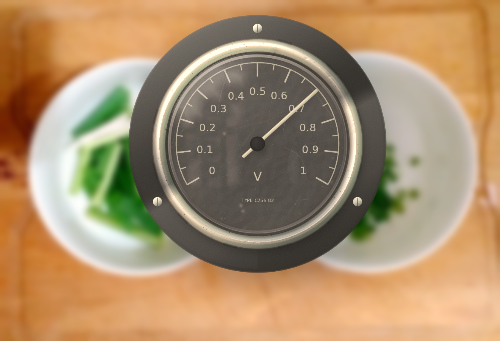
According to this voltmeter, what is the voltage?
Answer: 0.7 V
